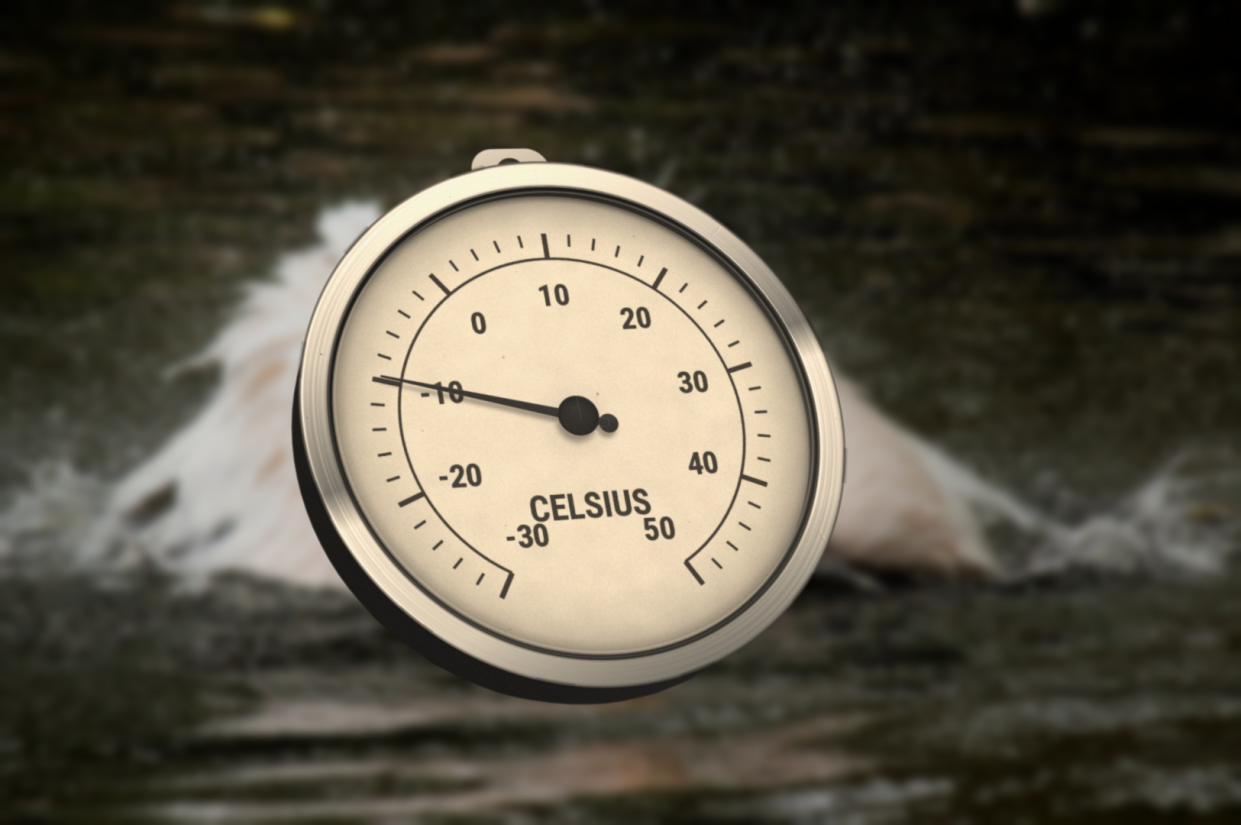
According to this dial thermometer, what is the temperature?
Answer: -10 °C
